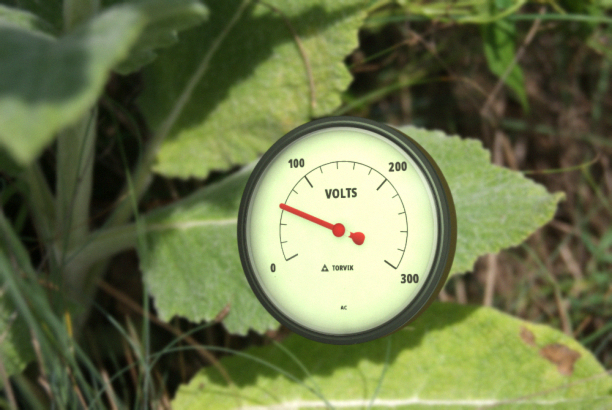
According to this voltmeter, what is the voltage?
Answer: 60 V
